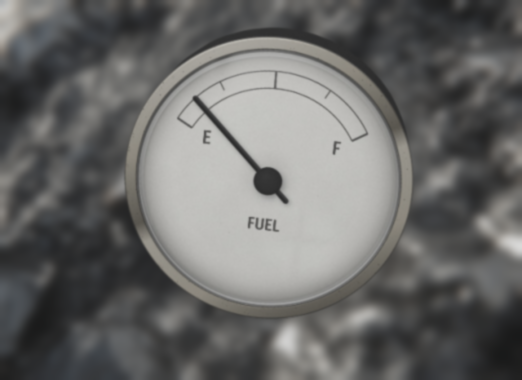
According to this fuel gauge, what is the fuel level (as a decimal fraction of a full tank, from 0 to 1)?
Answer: 0.125
